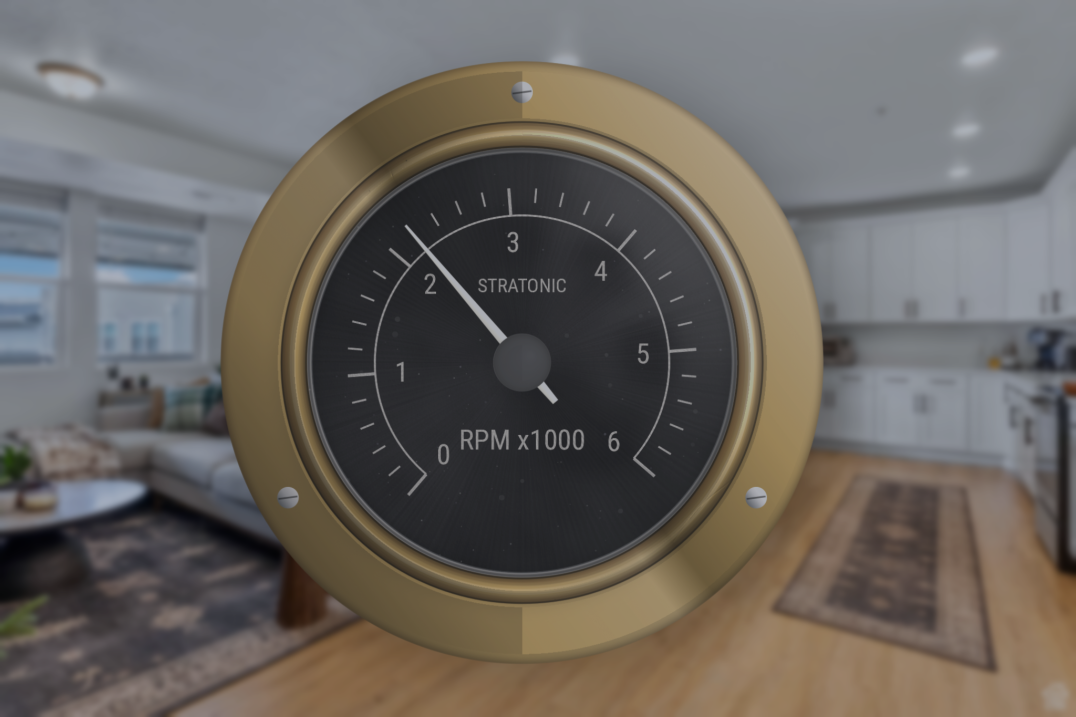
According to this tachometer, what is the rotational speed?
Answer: 2200 rpm
